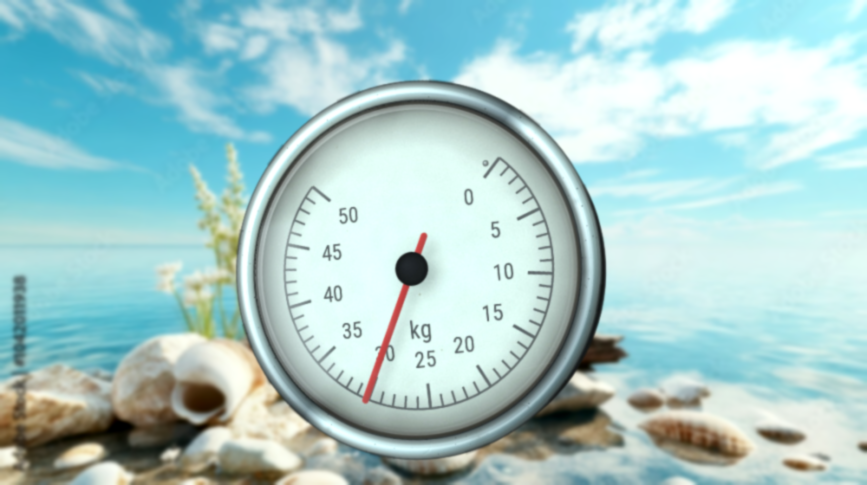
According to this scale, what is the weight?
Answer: 30 kg
